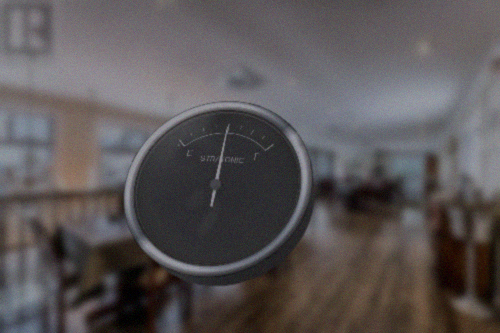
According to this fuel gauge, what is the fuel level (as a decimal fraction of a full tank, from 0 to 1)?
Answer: 0.5
